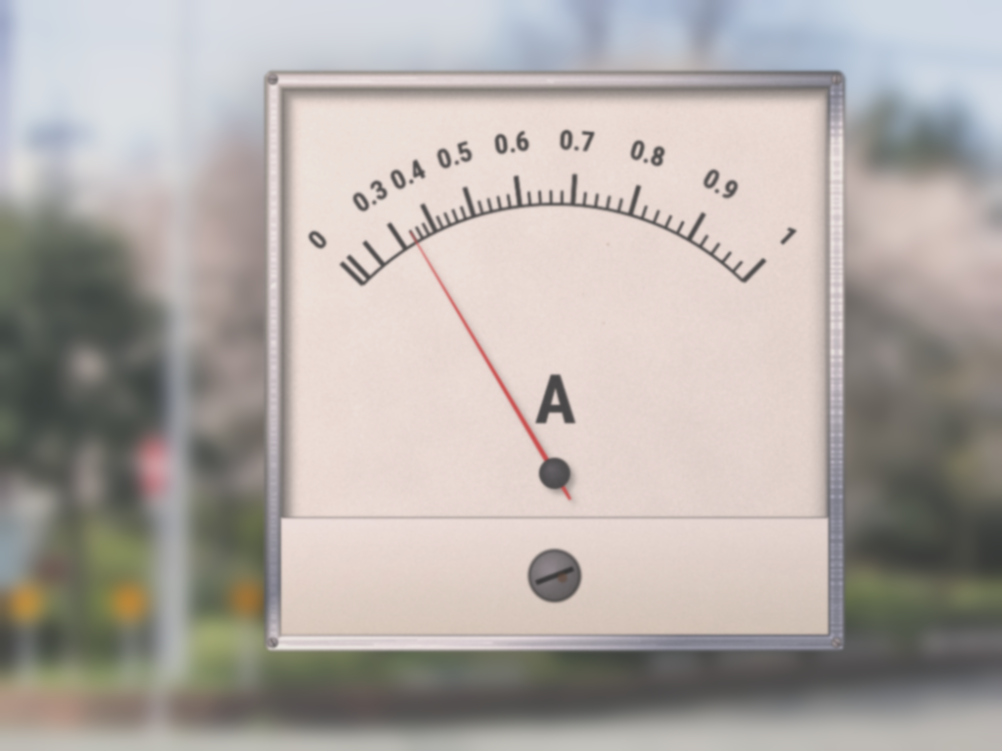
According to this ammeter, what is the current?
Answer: 0.34 A
